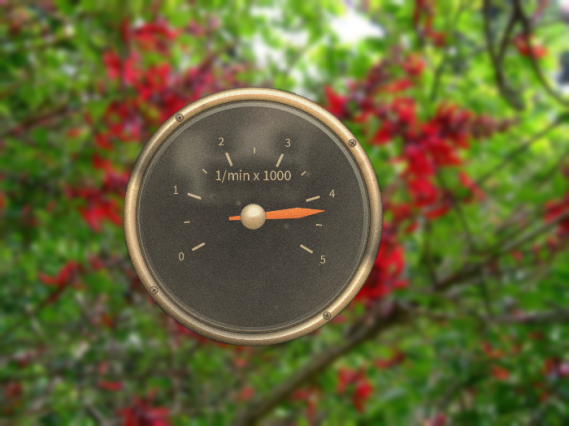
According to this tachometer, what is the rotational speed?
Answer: 4250 rpm
